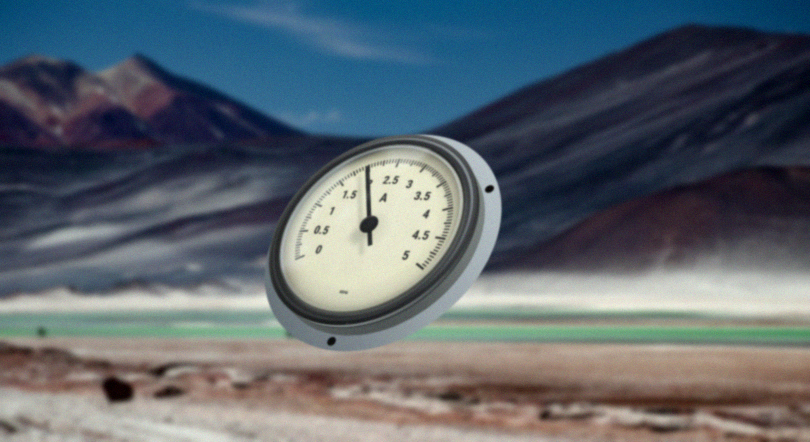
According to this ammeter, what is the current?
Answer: 2 A
